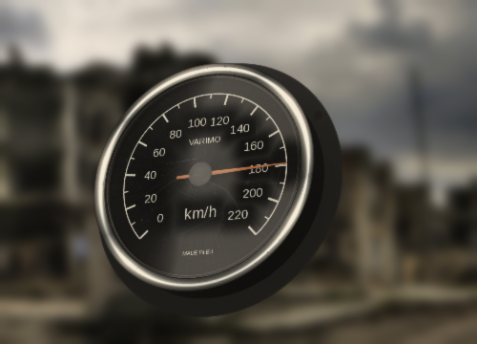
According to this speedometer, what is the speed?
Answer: 180 km/h
